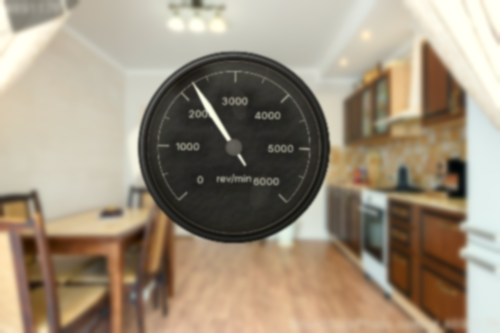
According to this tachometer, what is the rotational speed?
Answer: 2250 rpm
